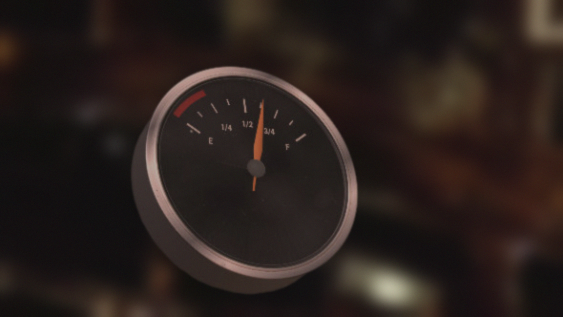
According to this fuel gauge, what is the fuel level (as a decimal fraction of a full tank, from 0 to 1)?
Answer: 0.625
